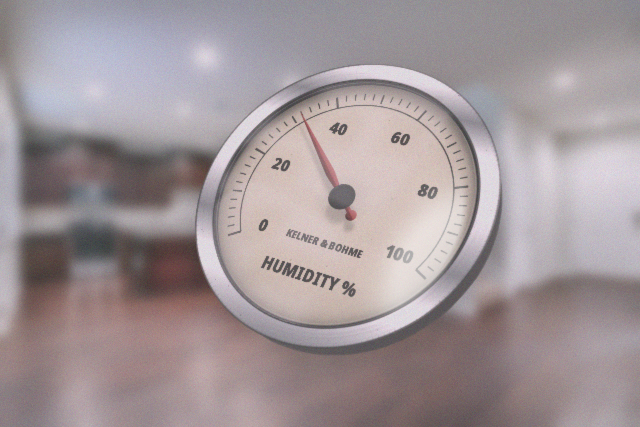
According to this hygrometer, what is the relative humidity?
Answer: 32 %
